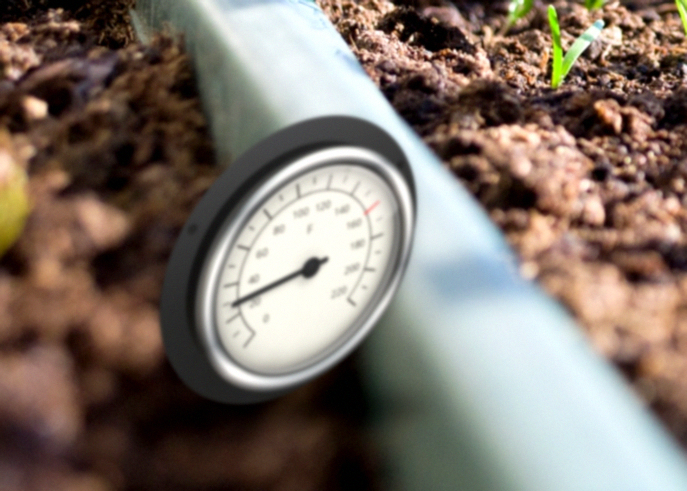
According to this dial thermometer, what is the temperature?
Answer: 30 °F
